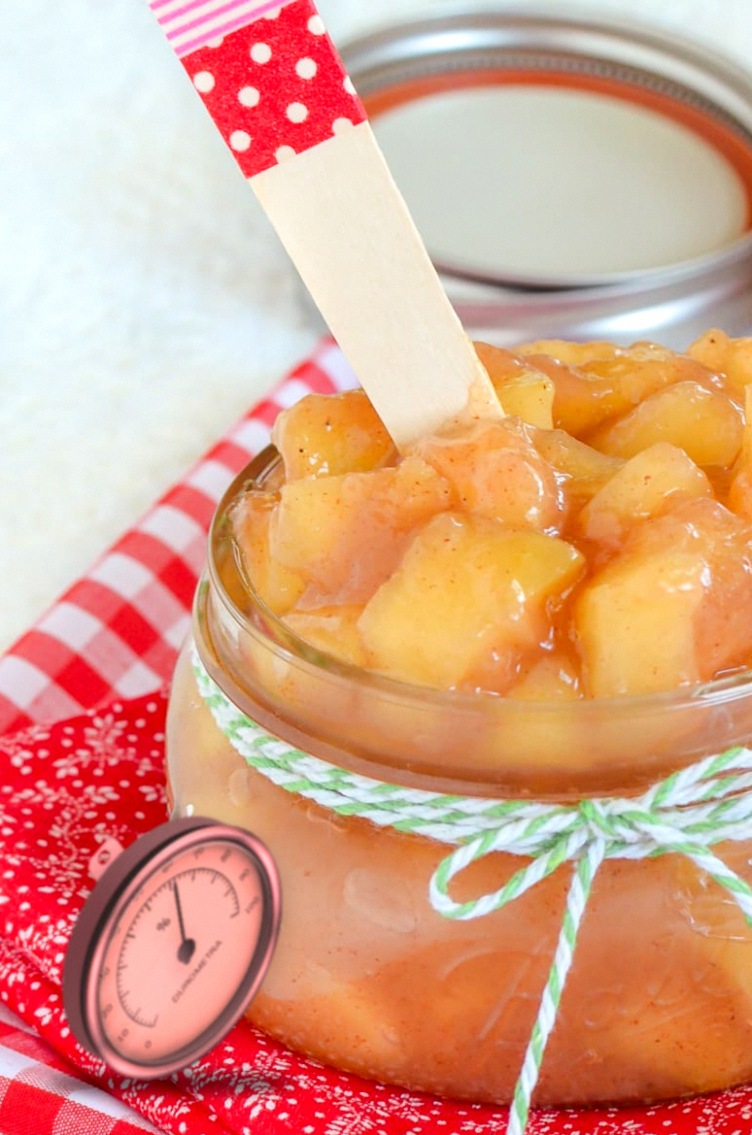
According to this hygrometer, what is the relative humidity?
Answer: 60 %
